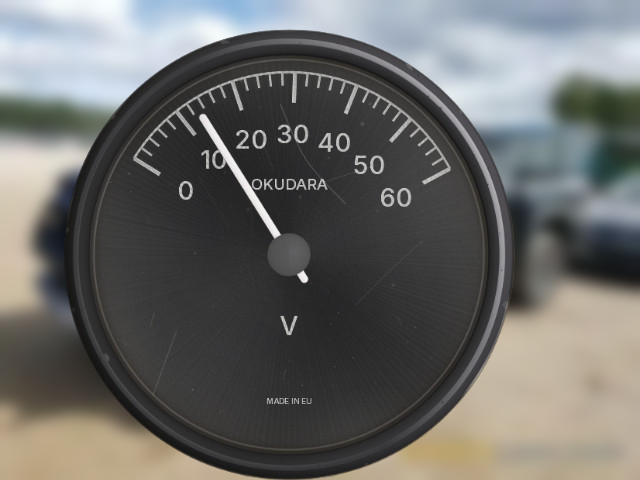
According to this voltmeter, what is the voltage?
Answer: 13 V
